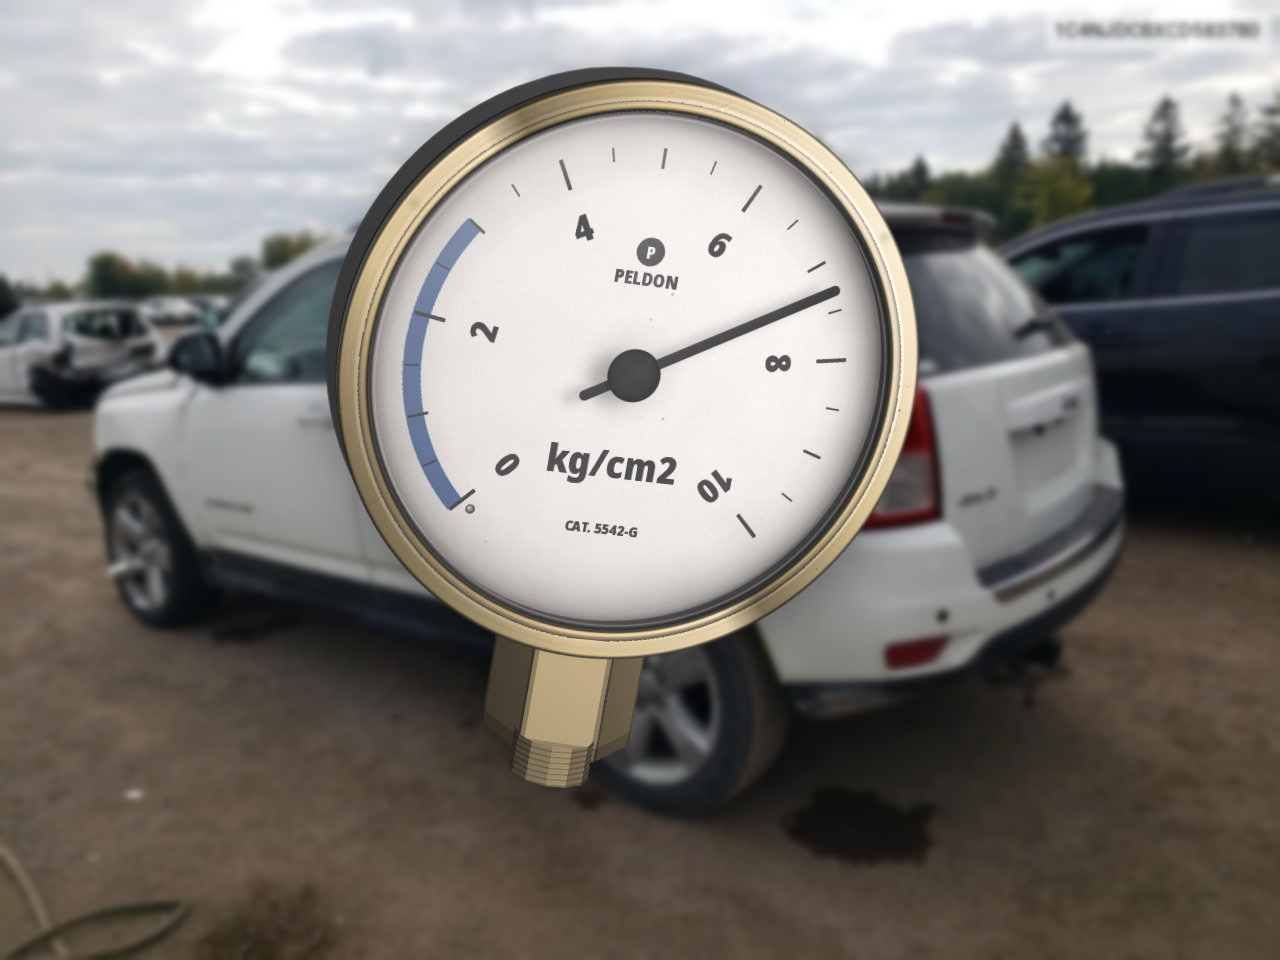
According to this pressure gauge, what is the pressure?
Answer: 7.25 kg/cm²
